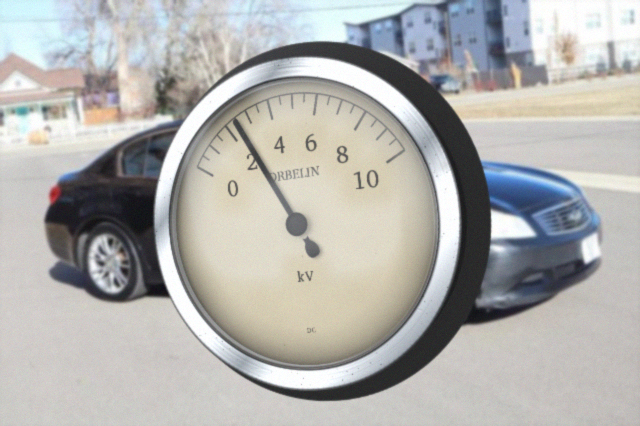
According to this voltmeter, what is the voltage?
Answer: 2.5 kV
